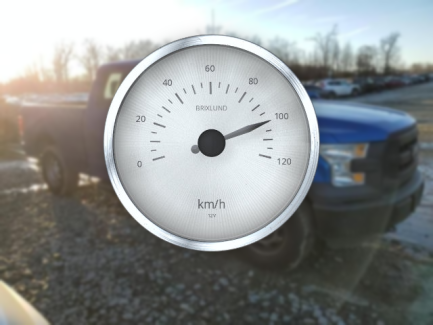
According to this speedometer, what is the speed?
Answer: 100 km/h
